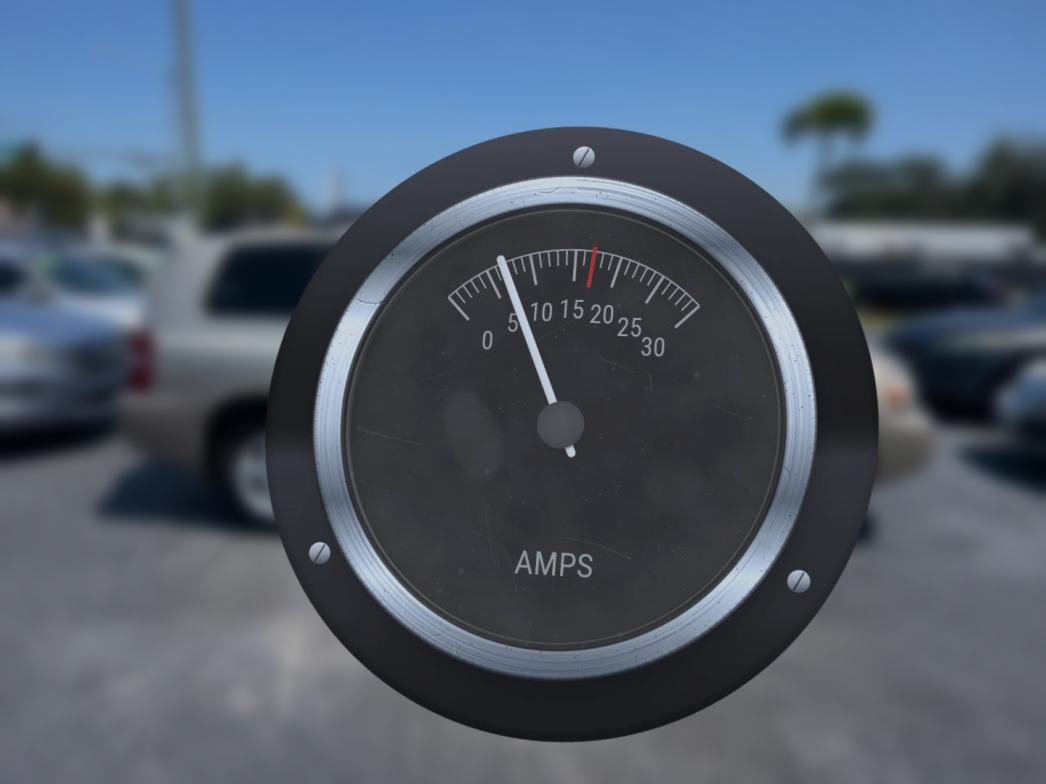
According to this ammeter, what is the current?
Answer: 7 A
